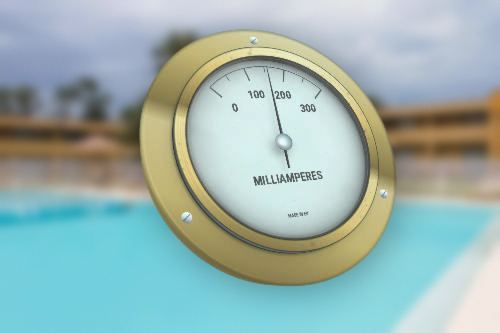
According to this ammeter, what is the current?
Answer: 150 mA
